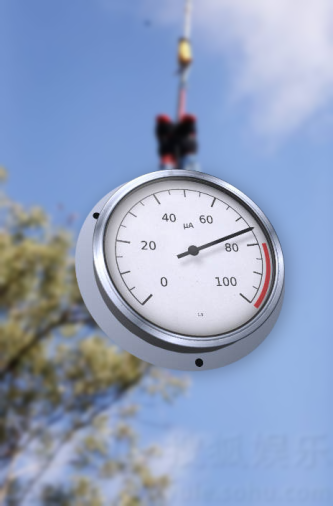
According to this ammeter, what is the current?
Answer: 75 µA
